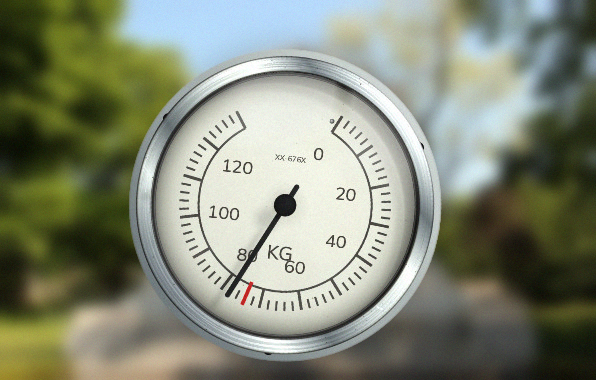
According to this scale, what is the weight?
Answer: 78 kg
